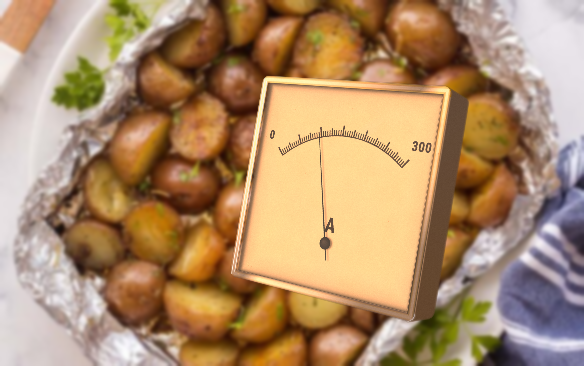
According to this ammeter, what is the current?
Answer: 100 A
